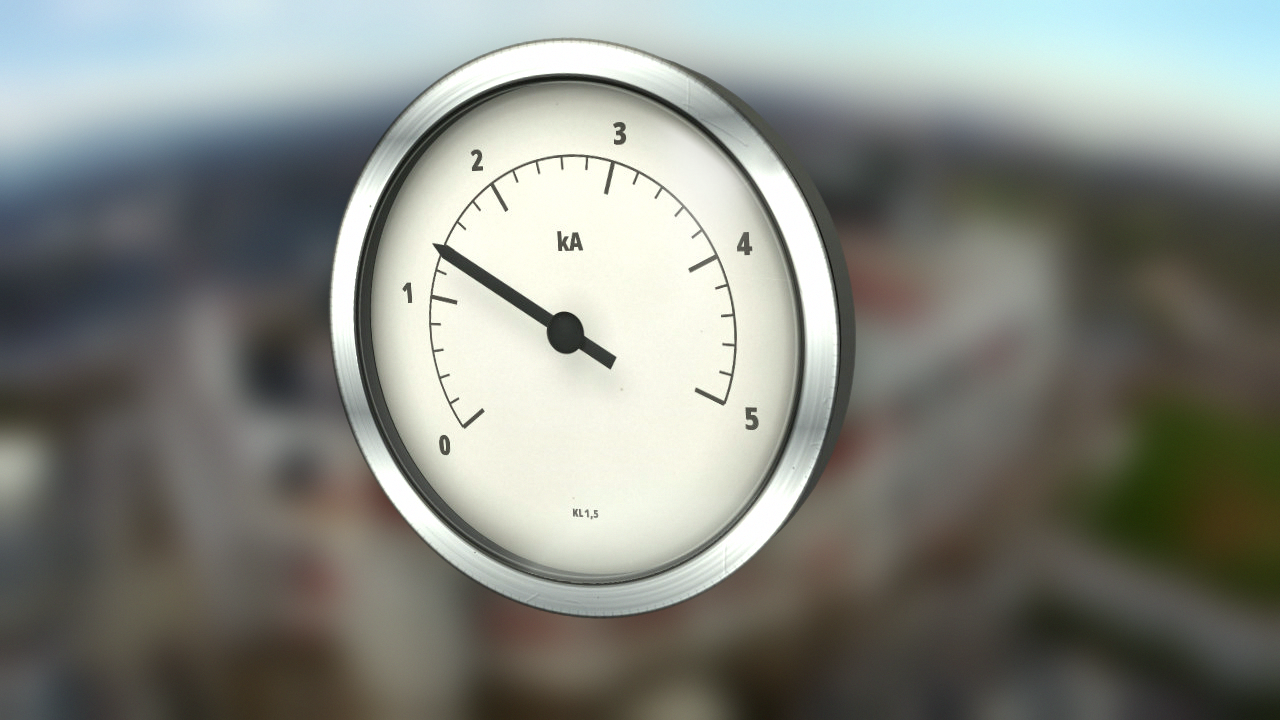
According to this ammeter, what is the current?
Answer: 1.4 kA
